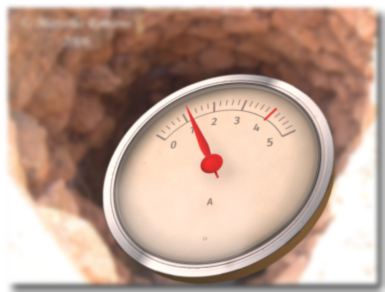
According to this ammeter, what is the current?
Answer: 1.2 A
